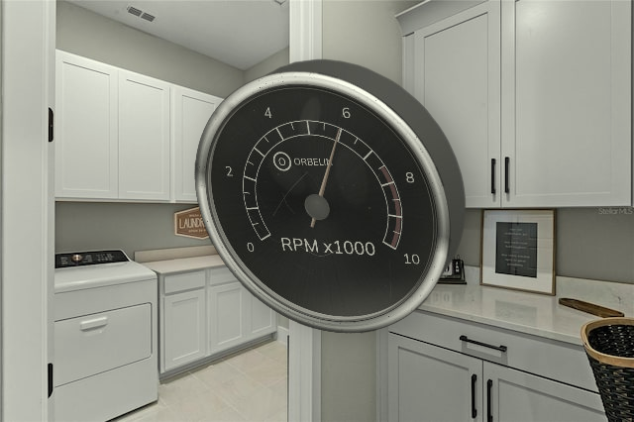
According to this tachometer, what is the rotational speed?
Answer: 6000 rpm
